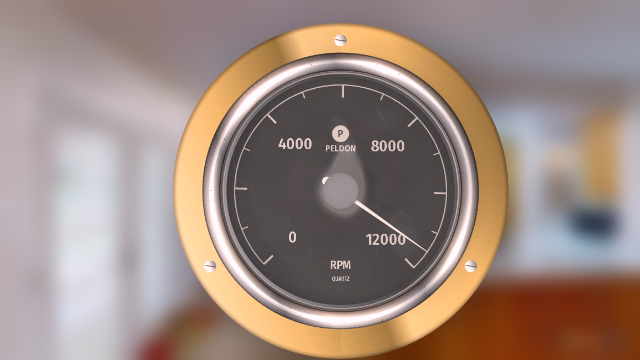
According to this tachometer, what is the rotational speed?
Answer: 11500 rpm
